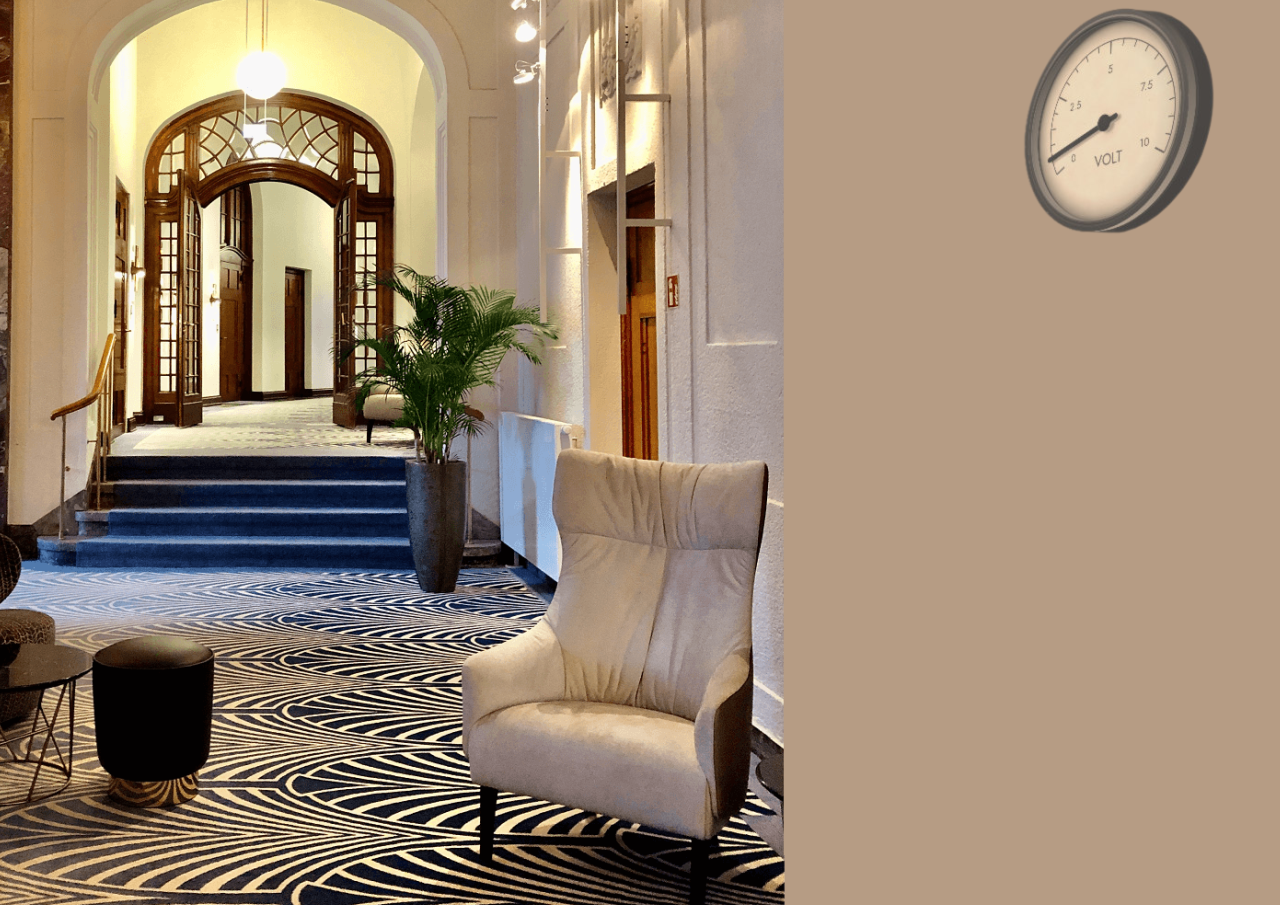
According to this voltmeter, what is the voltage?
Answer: 0.5 V
